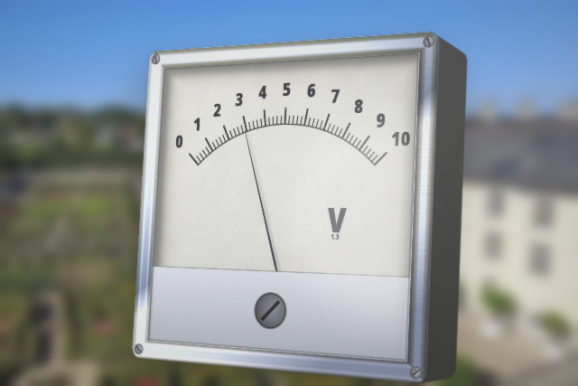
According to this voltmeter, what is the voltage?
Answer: 3 V
